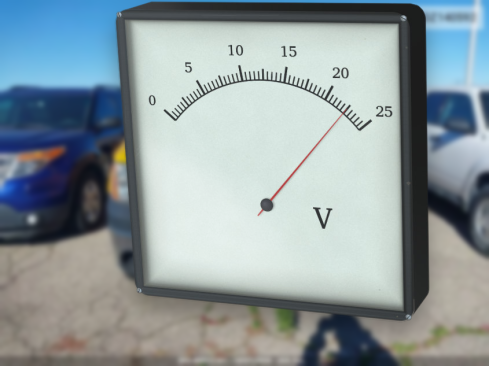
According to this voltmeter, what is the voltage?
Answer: 22.5 V
